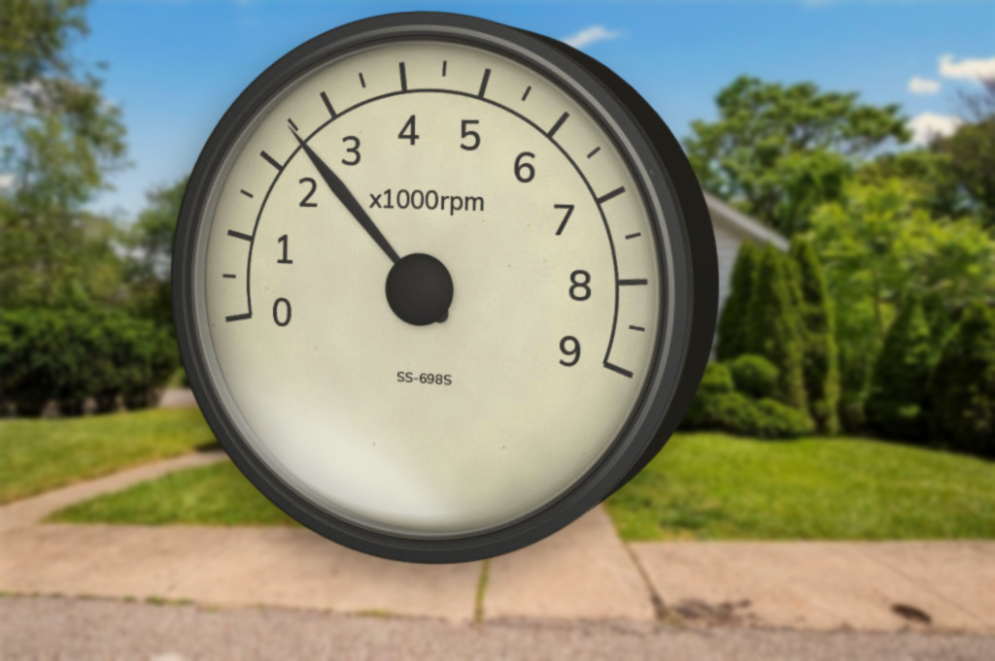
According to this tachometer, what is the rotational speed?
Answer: 2500 rpm
